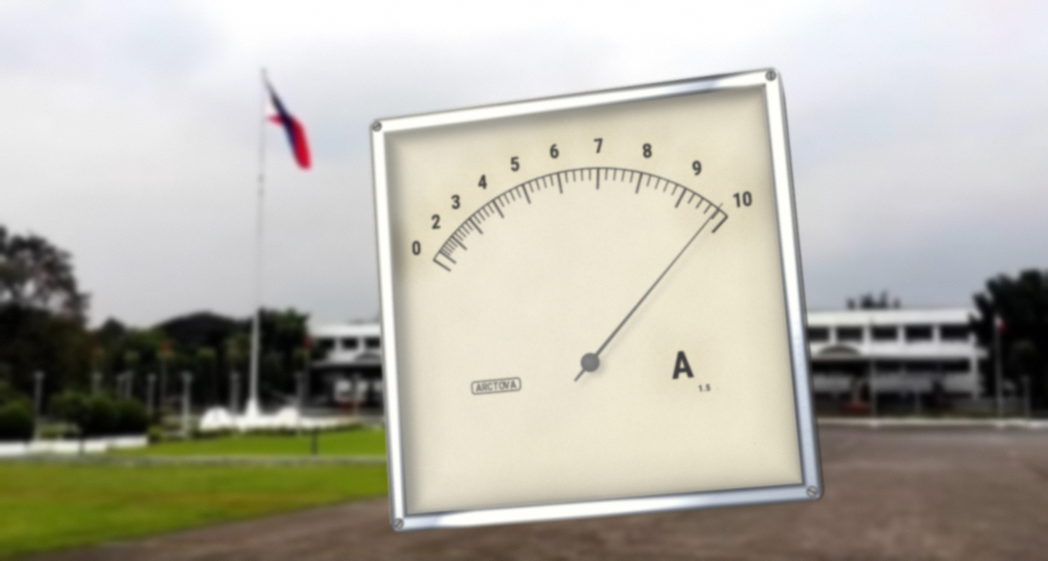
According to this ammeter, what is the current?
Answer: 9.8 A
